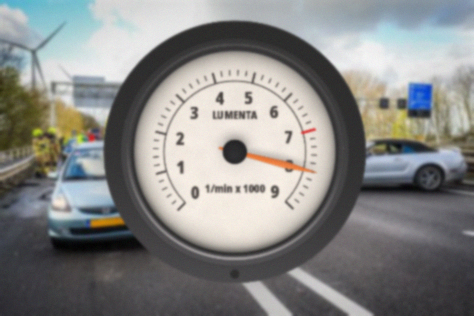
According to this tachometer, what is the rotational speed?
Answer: 8000 rpm
